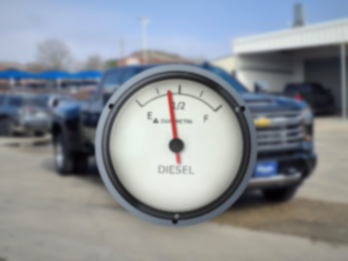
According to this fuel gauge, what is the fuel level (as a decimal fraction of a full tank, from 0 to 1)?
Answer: 0.375
